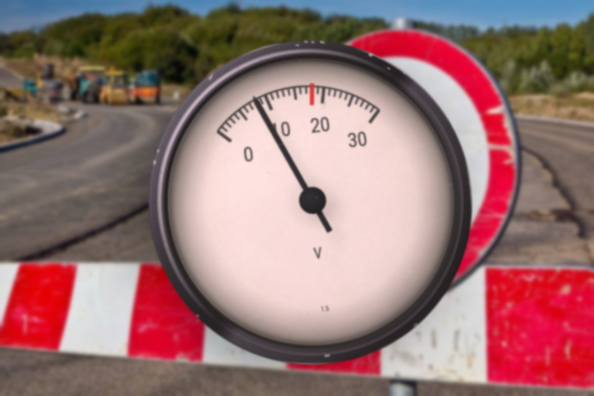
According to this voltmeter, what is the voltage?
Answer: 8 V
